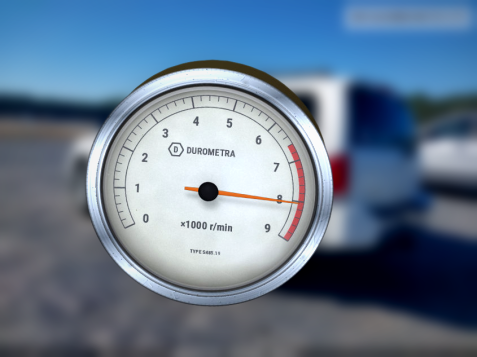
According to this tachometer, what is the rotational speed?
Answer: 8000 rpm
